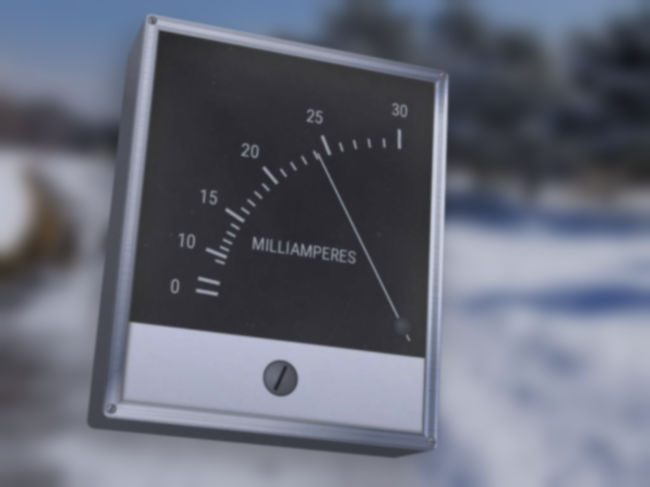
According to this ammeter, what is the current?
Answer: 24 mA
